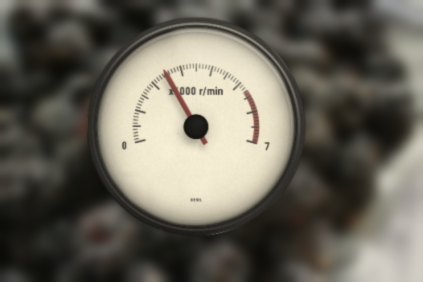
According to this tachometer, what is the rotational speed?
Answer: 2500 rpm
